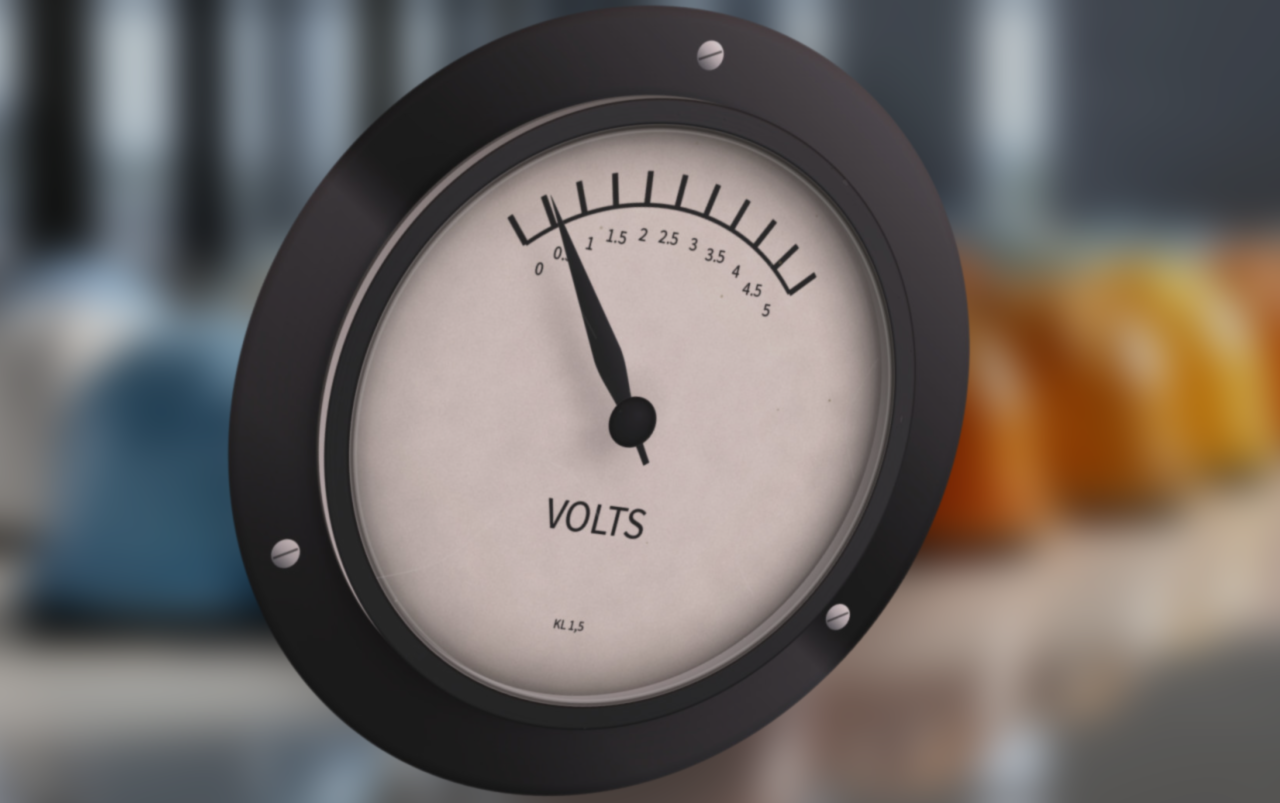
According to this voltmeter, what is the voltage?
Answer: 0.5 V
